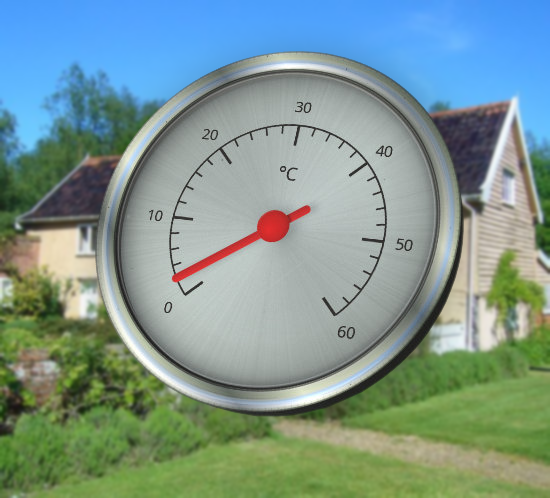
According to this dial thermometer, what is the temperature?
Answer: 2 °C
